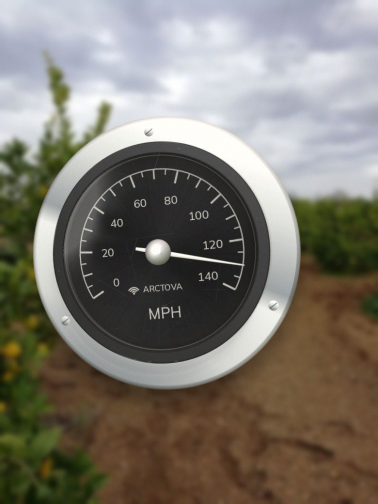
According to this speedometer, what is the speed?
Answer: 130 mph
